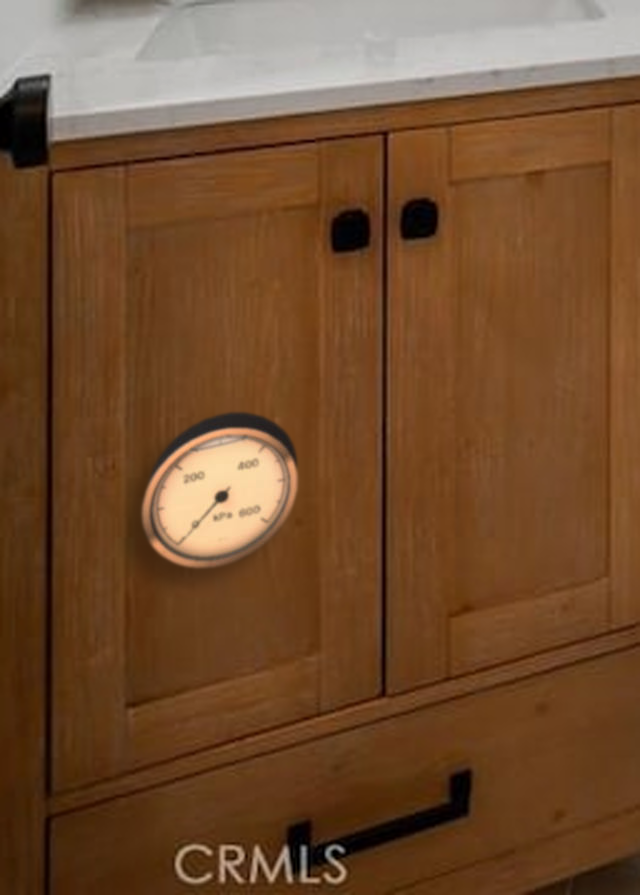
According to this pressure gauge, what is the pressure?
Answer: 0 kPa
